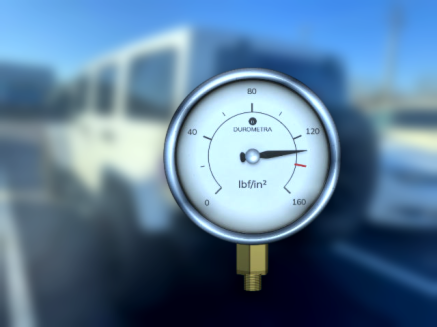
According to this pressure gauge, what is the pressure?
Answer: 130 psi
